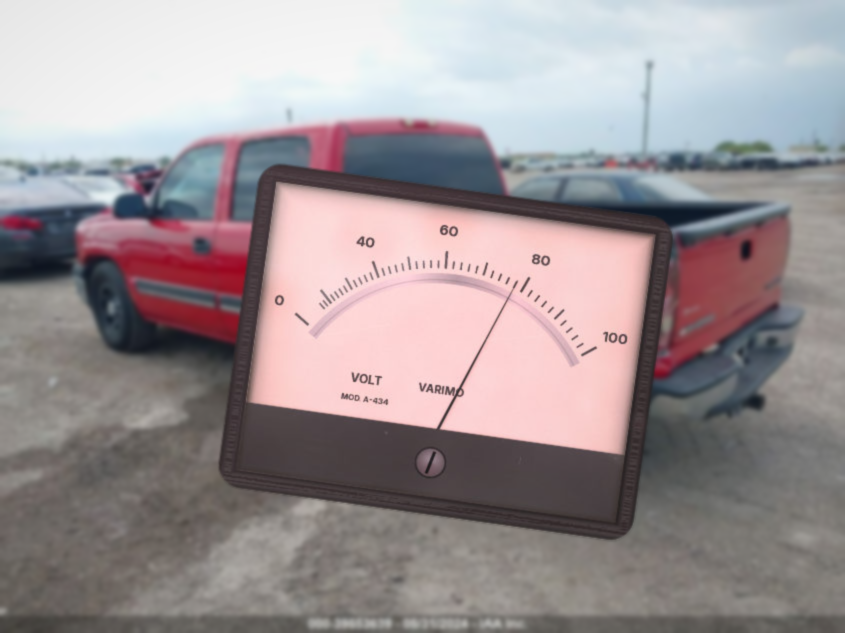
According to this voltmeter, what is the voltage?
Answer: 78 V
